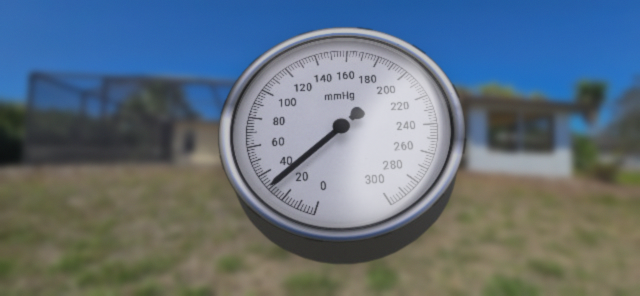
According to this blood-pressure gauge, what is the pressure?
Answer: 30 mmHg
